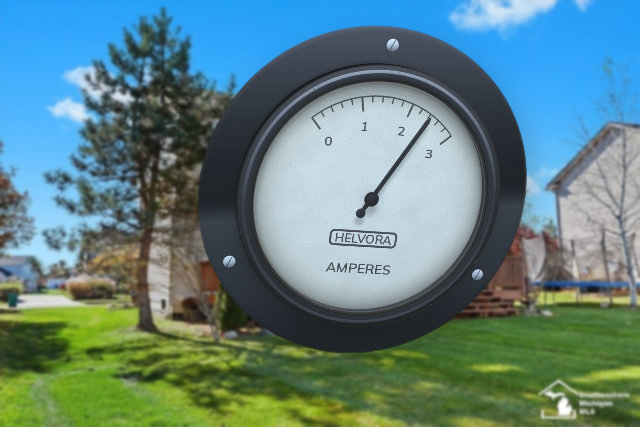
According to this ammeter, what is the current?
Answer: 2.4 A
